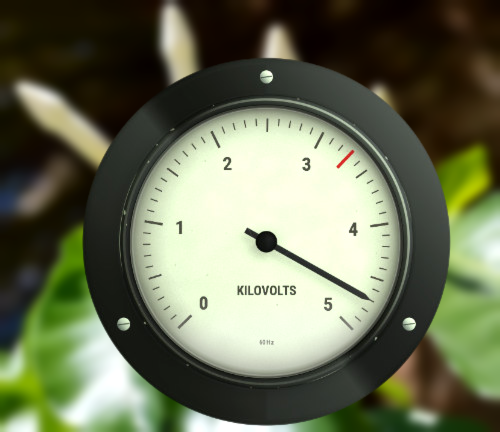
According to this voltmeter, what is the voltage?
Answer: 4.7 kV
